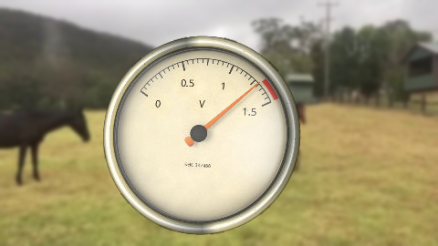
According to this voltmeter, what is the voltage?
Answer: 1.3 V
